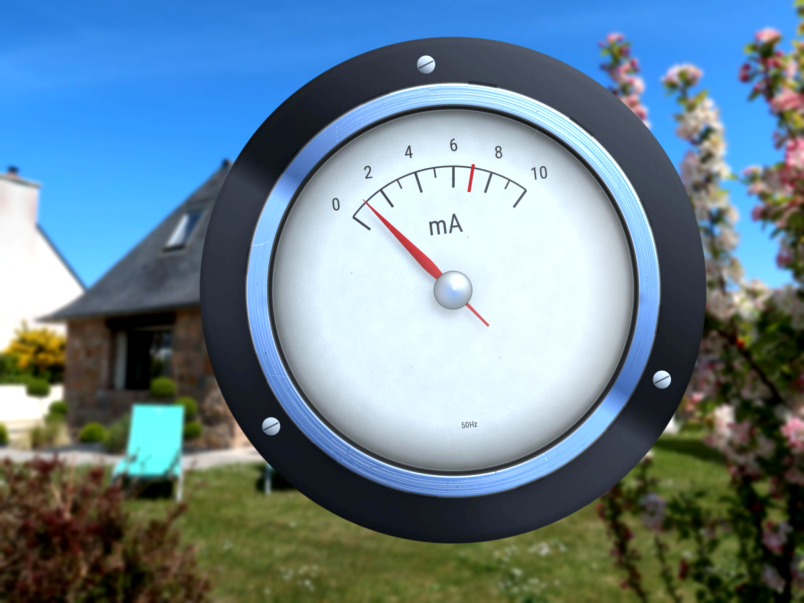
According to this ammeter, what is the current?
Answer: 1 mA
